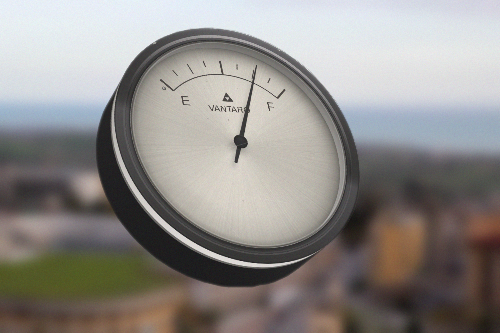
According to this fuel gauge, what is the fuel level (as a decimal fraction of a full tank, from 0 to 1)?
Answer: 0.75
